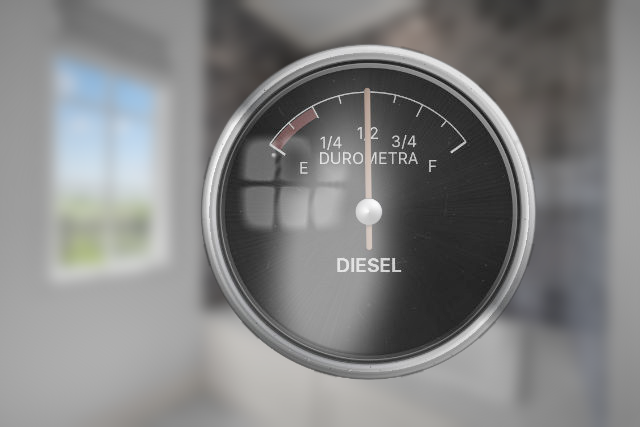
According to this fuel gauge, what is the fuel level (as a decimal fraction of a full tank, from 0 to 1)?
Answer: 0.5
